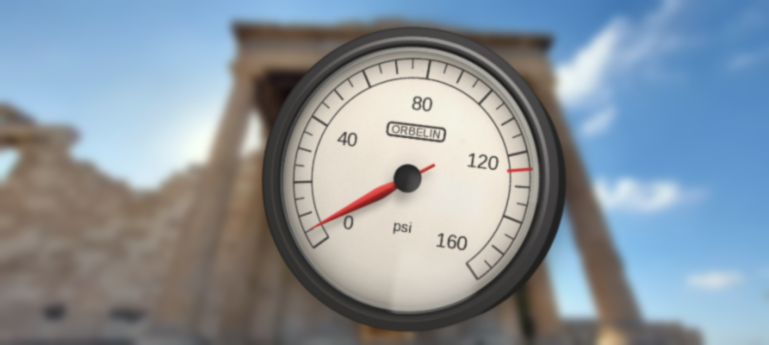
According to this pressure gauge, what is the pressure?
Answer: 5 psi
